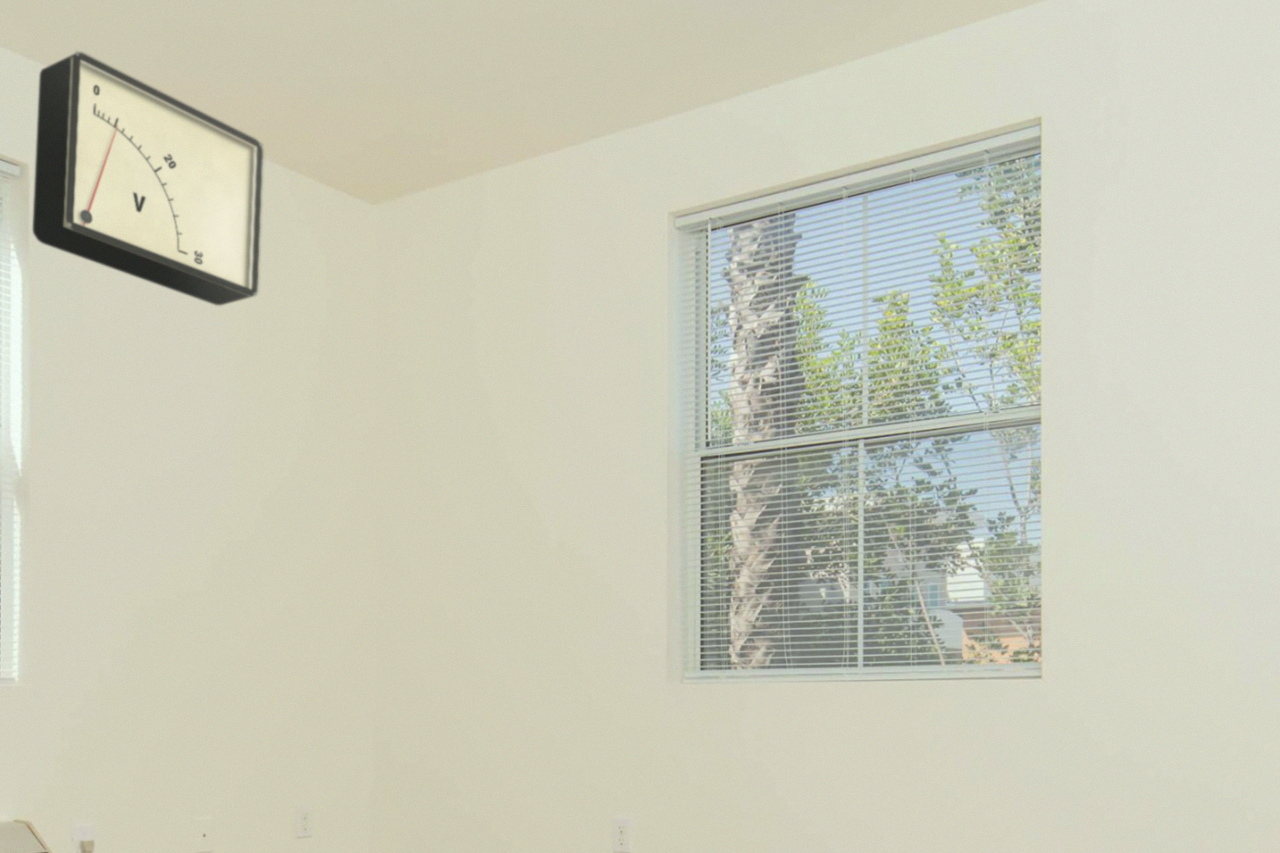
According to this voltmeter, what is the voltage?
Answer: 10 V
